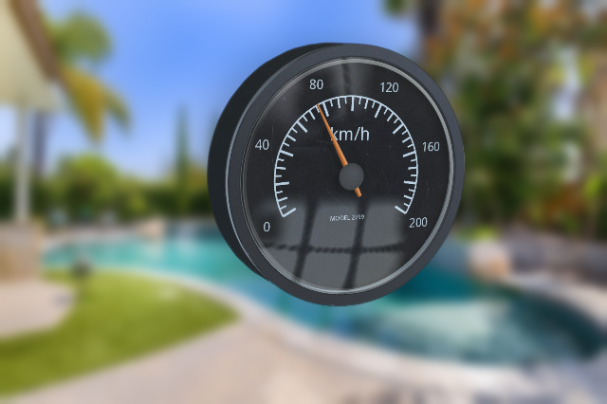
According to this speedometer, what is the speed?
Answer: 75 km/h
